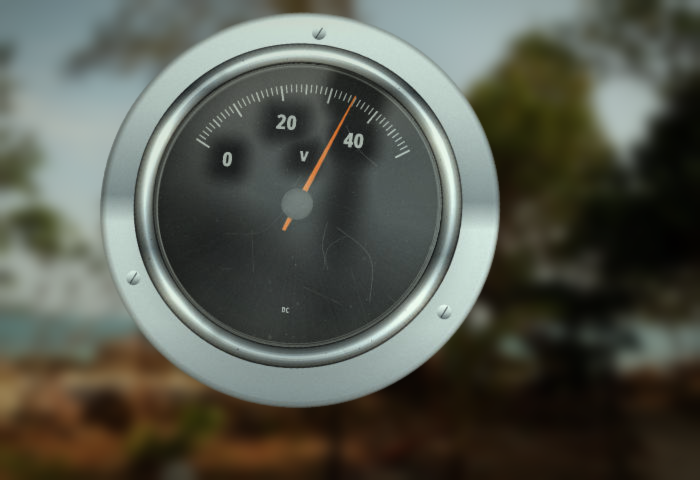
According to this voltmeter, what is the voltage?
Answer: 35 V
